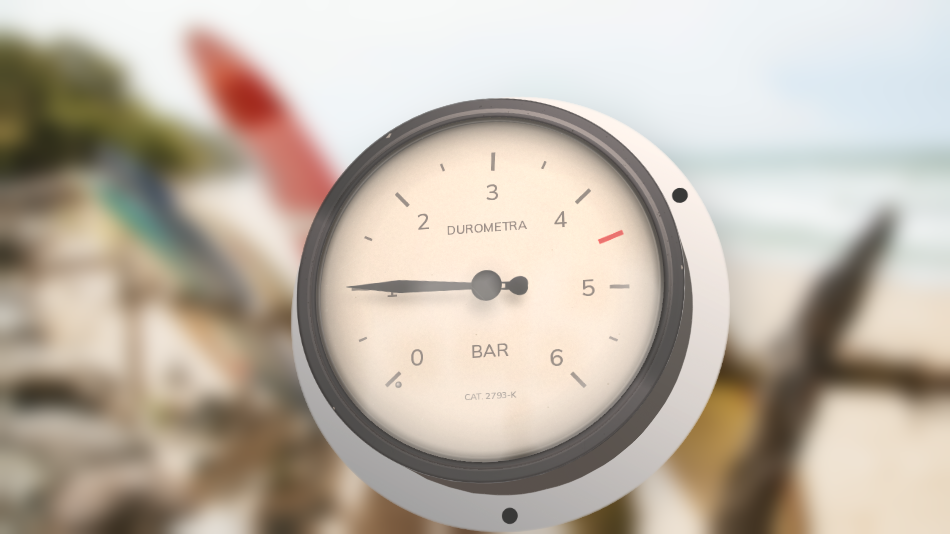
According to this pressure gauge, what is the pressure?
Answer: 1 bar
